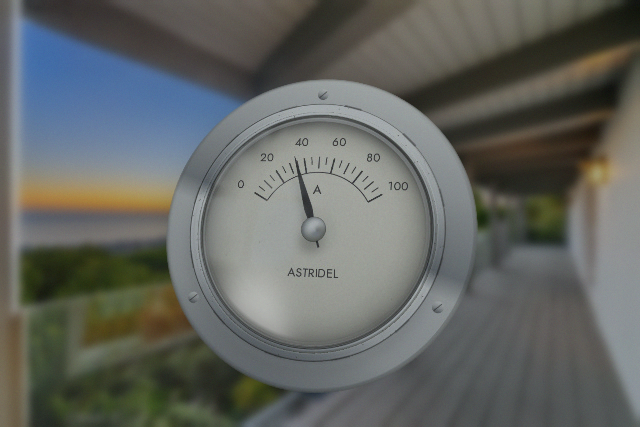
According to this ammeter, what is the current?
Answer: 35 A
